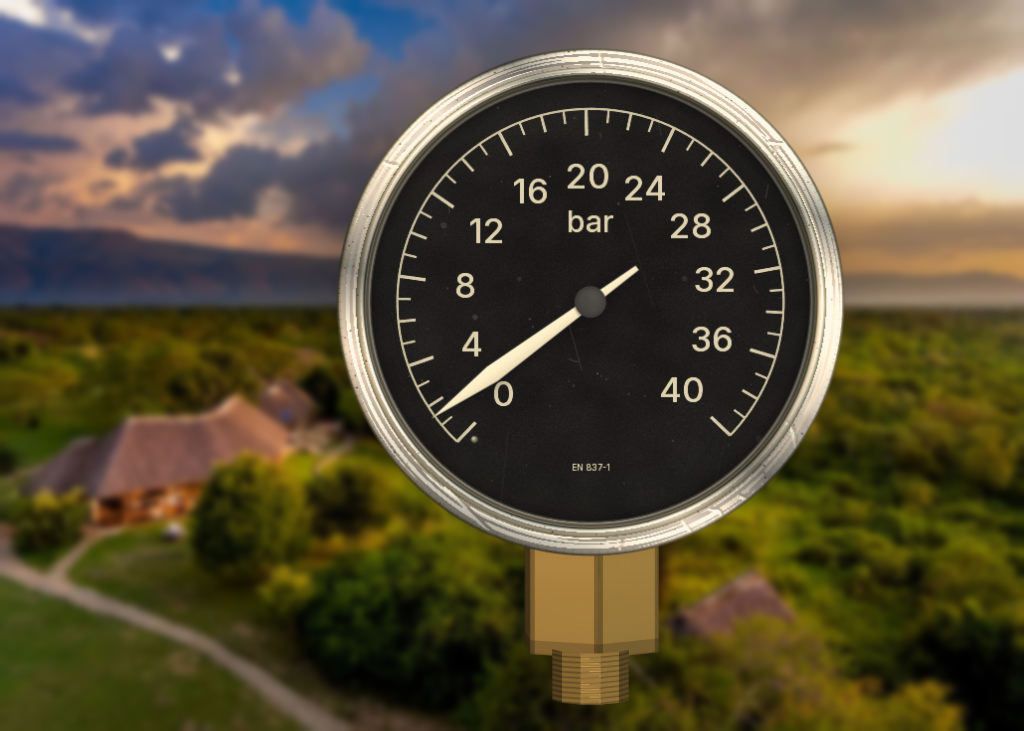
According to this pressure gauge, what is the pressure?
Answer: 1.5 bar
